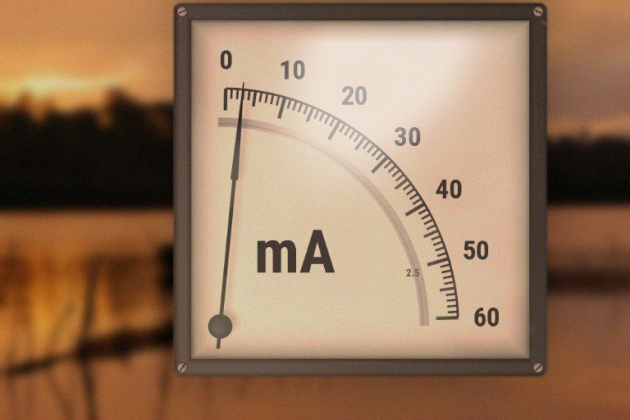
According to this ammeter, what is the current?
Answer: 3 mA
